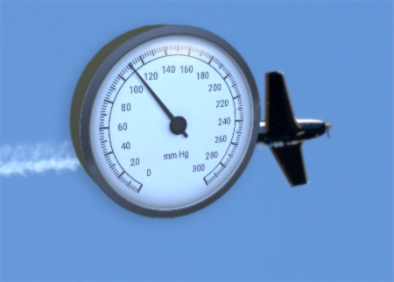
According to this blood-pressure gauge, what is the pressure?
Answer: 110 mmHg
